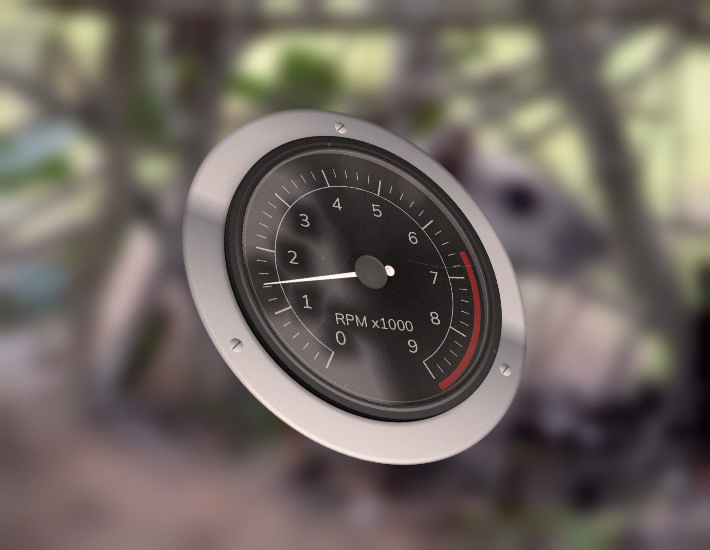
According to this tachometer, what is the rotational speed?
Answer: 1400 rpm
